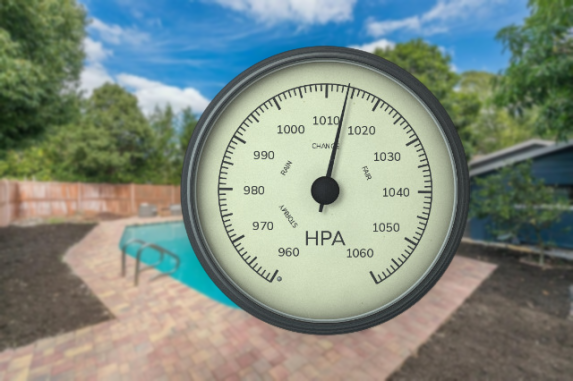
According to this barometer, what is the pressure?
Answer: 1014 hPa
